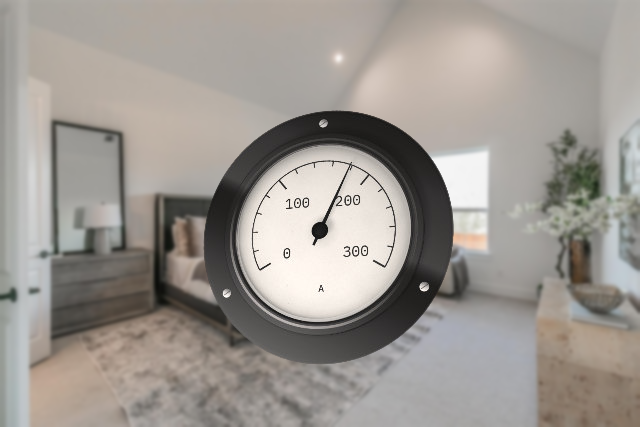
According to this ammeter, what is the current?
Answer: 180 A
